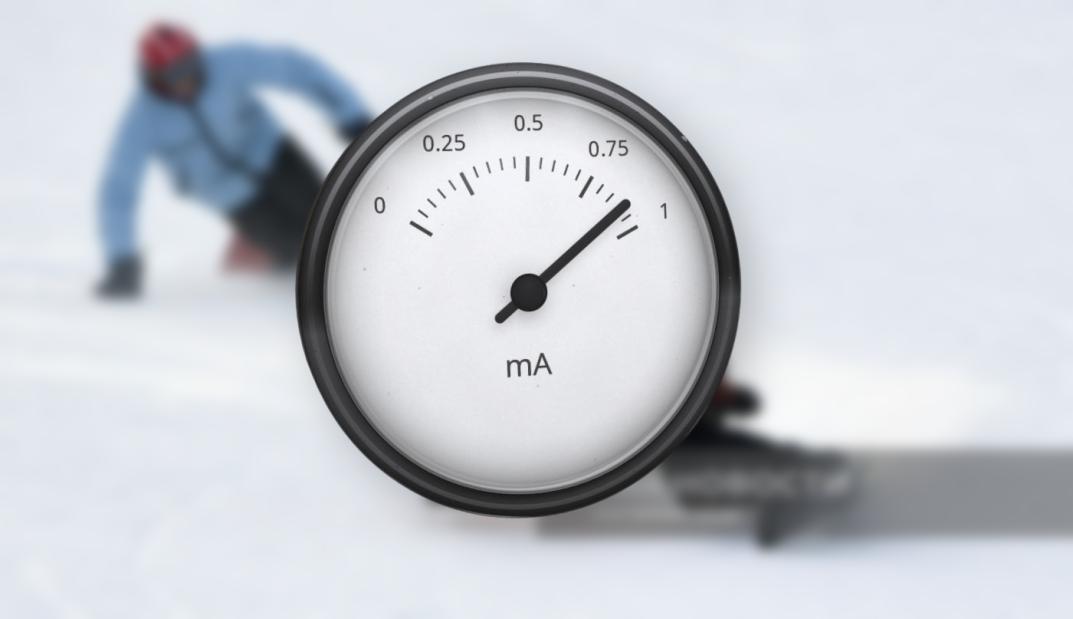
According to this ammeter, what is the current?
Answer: 0.9 mA
